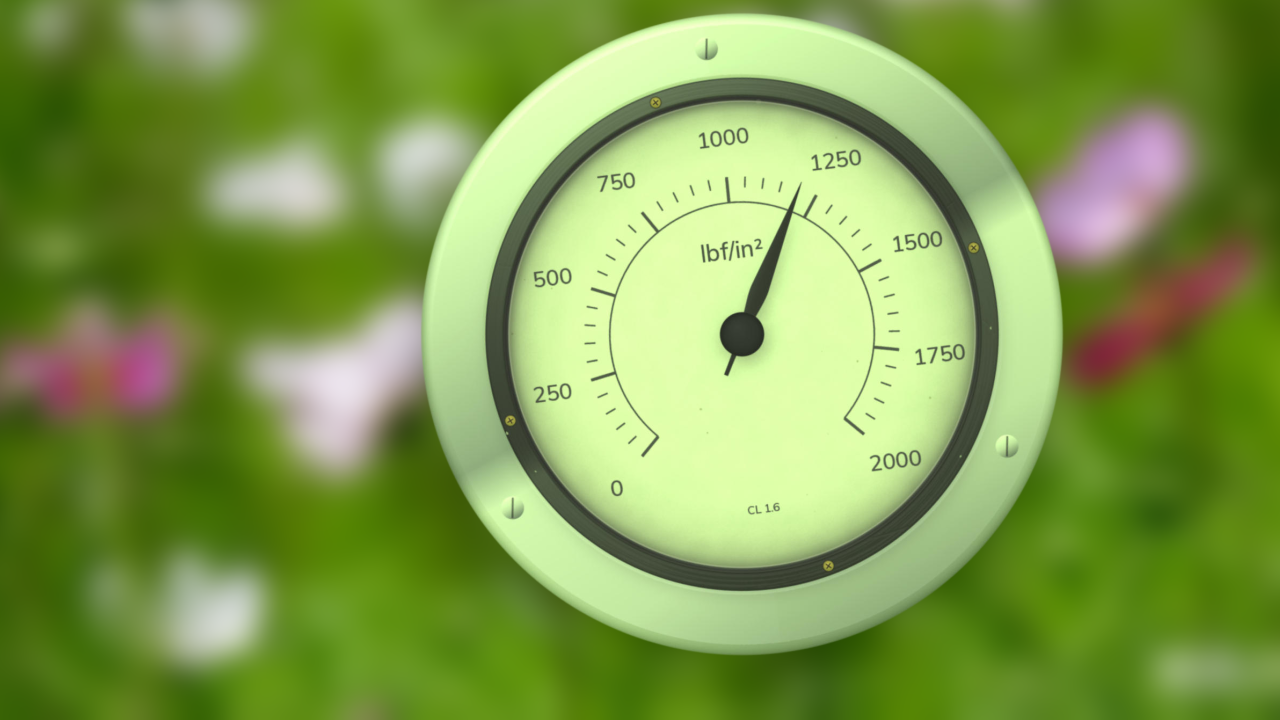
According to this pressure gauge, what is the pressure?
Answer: 1200 psi
